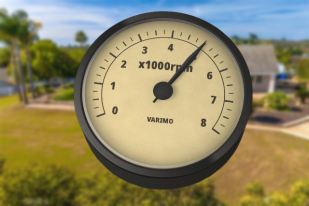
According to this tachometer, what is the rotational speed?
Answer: 5000 rpm
